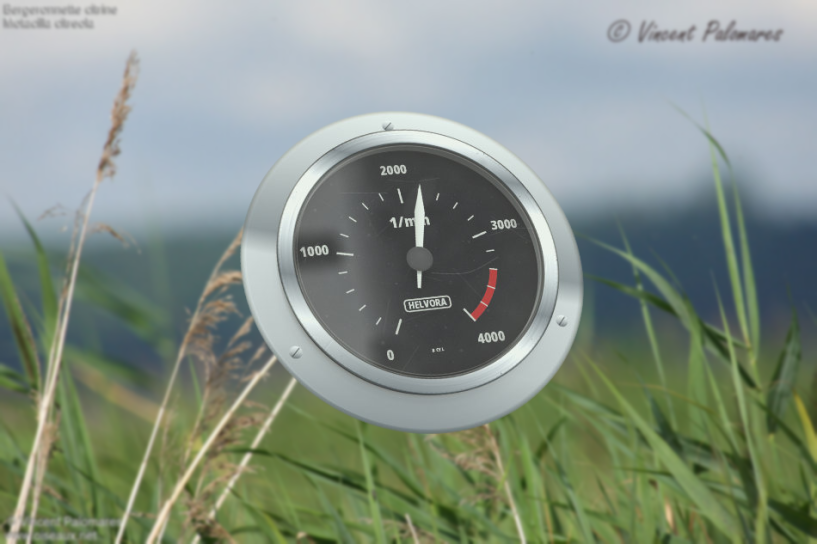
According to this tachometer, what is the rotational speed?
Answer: 2200 rpm
